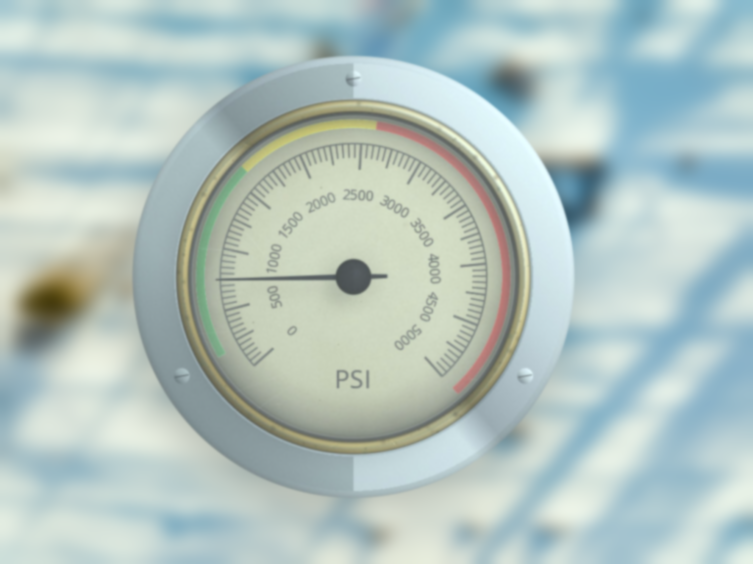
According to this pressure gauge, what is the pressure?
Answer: 750 psi
